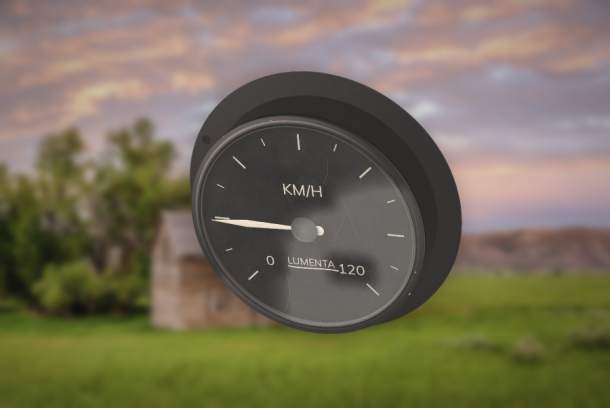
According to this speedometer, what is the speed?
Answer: 20 km/h
